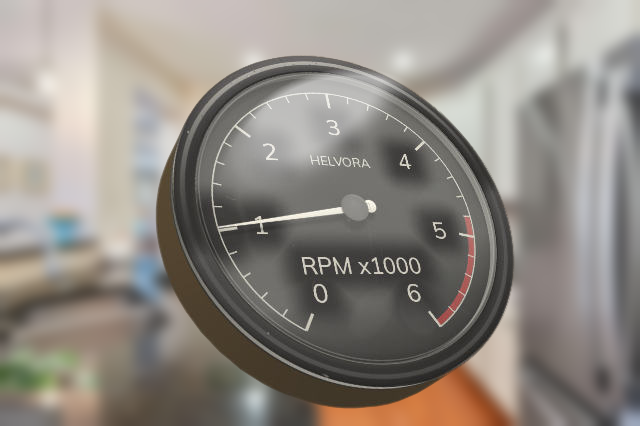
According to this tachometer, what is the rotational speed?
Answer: 1000 rpm
